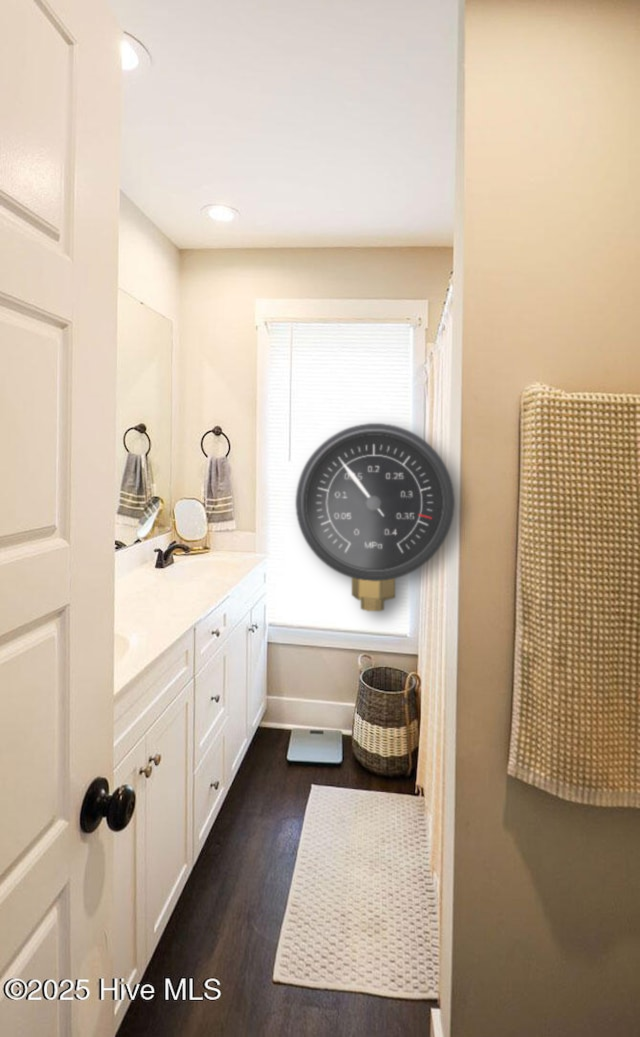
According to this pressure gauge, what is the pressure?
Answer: 0.15 MPa
